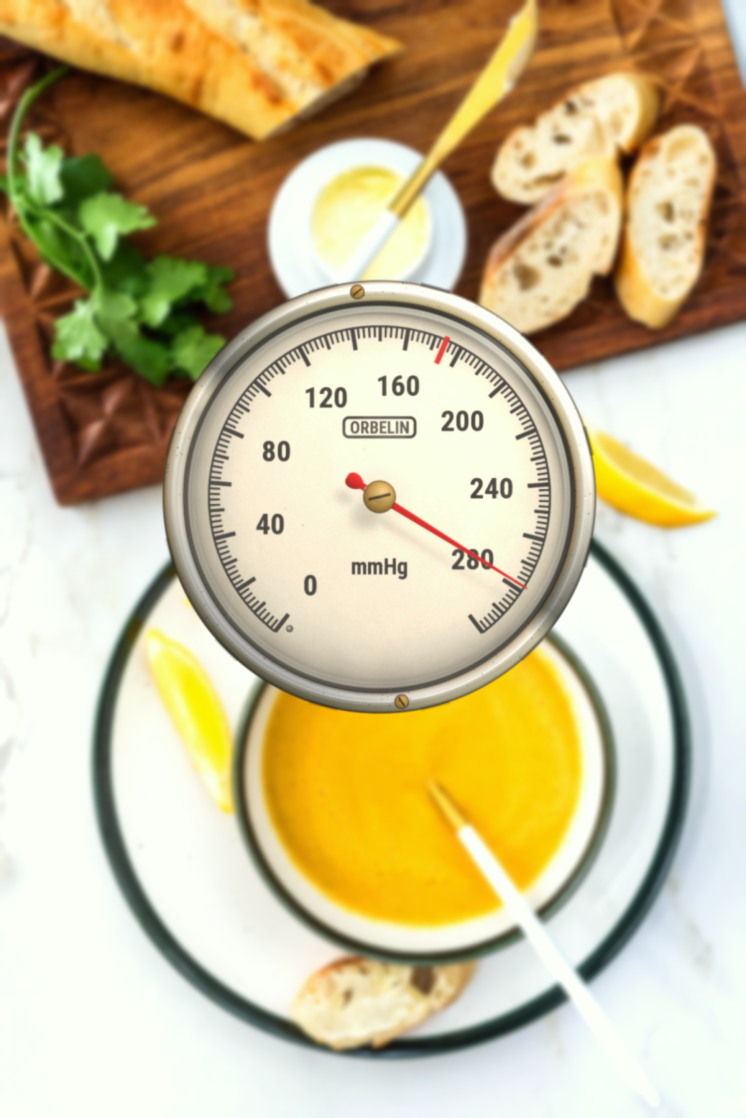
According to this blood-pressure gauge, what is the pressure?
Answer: 278 mmHg
